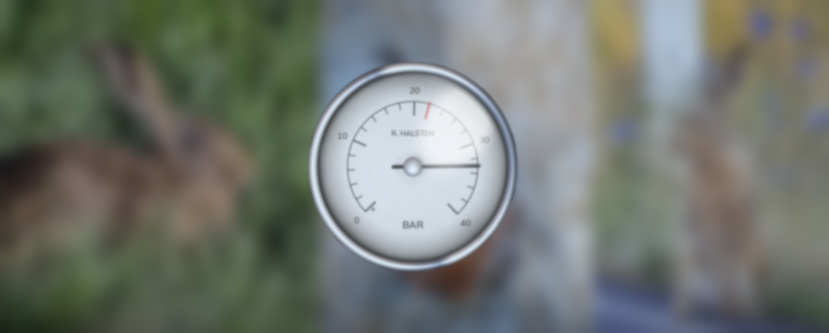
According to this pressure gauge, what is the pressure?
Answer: 33 bar
